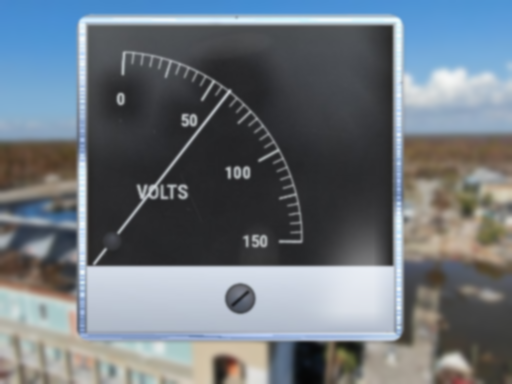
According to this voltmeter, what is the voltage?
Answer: 60 V
